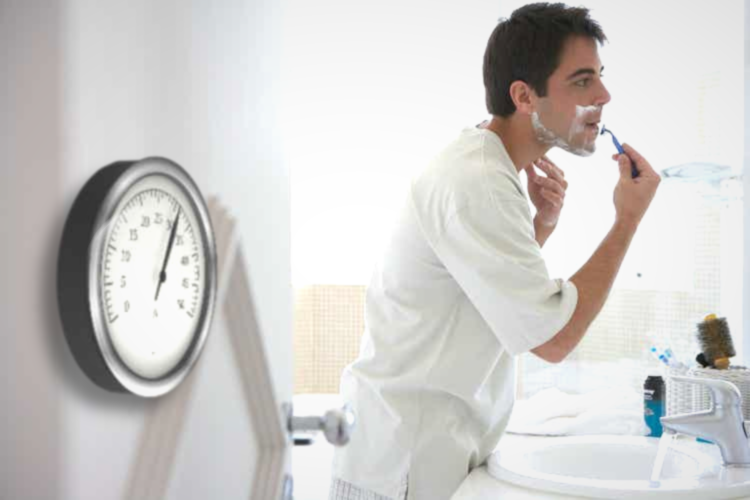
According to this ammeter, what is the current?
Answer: 30 A
